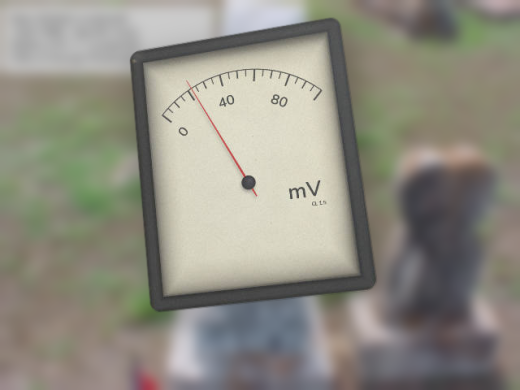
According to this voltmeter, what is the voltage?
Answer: 22.5 mV
